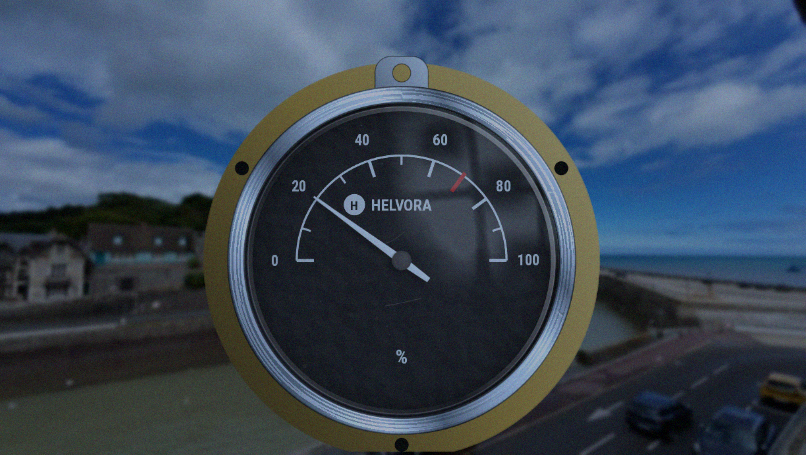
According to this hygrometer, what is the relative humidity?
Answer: 20 %
